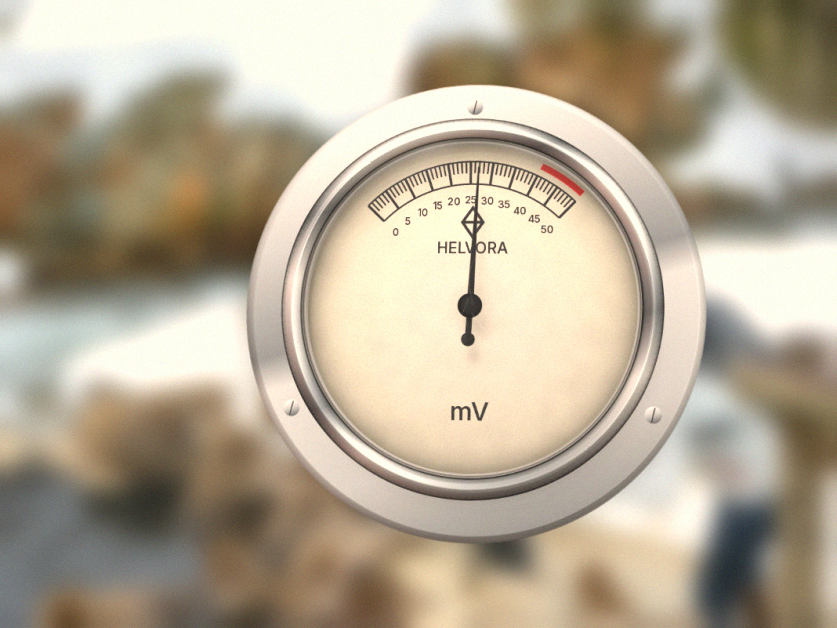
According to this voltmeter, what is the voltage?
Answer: 27 mV
